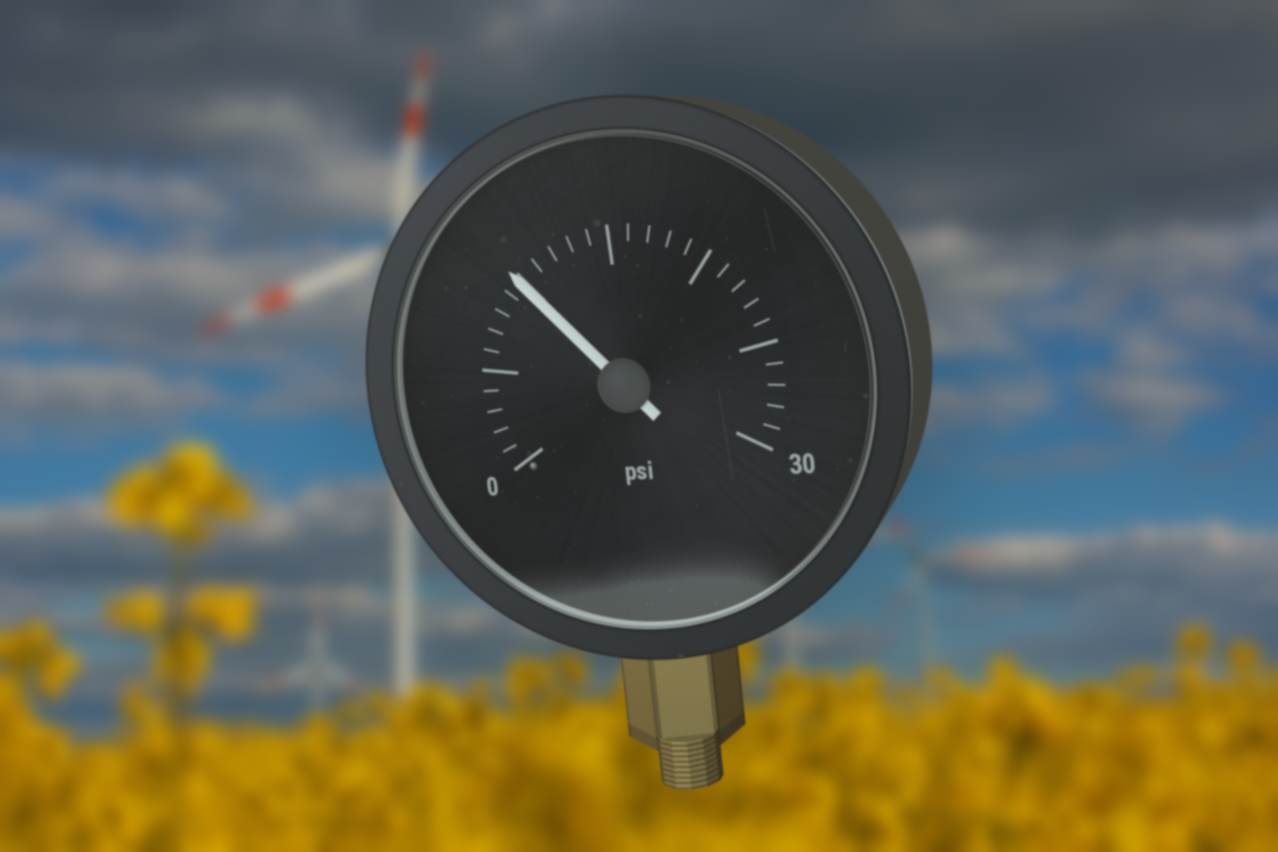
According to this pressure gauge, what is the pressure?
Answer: 10 psi
